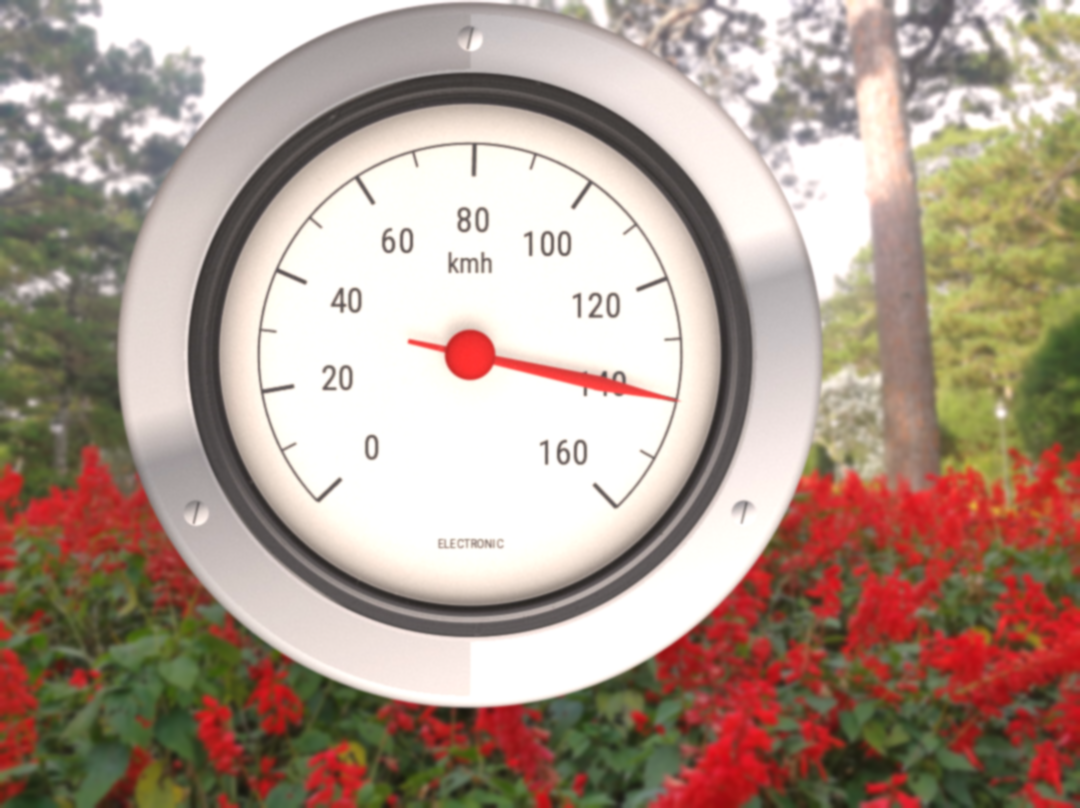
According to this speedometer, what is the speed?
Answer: 140 km/h
